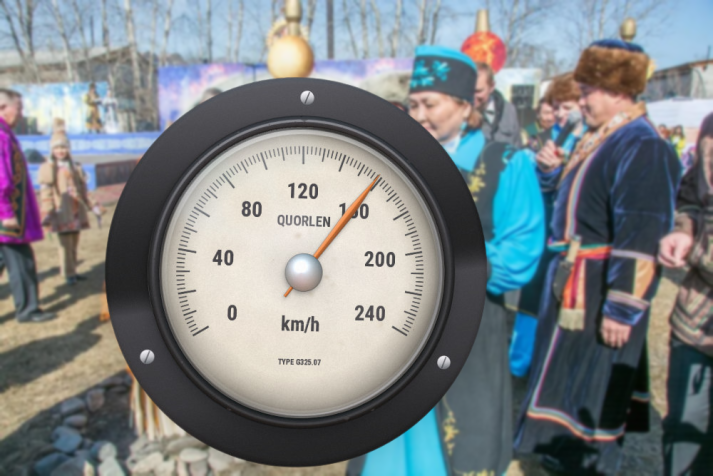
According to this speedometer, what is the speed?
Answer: 158 km/h
